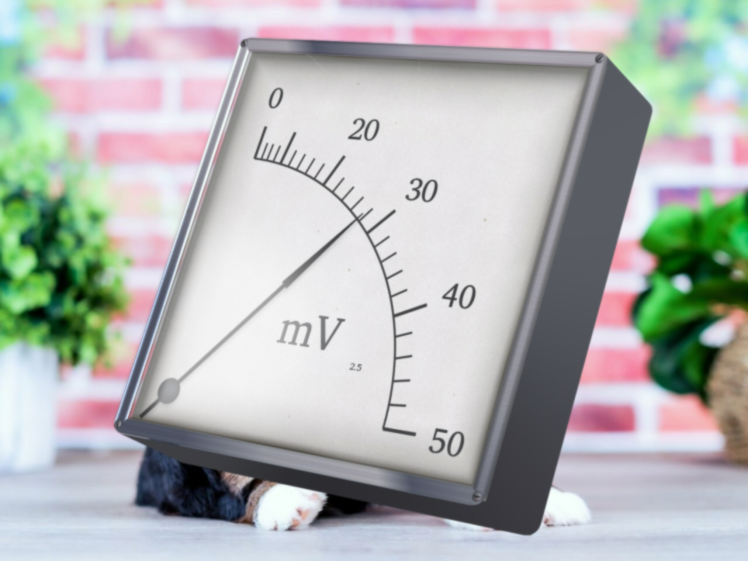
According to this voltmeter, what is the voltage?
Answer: 28 mV
